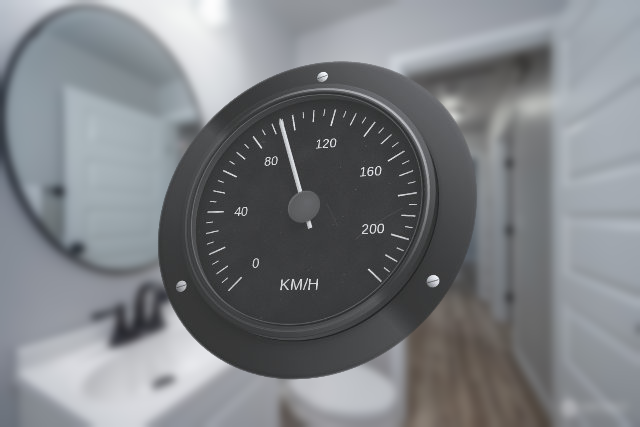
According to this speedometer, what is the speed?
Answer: 95 km/h
